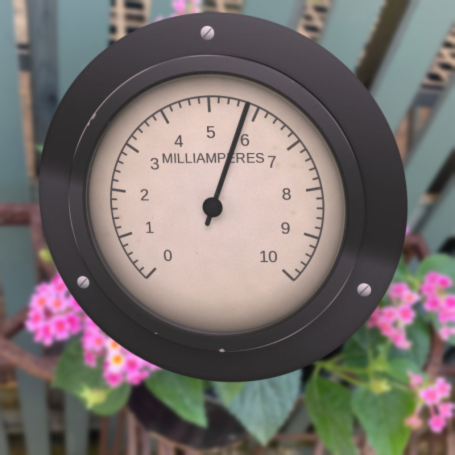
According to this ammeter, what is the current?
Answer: 5.8 mA
